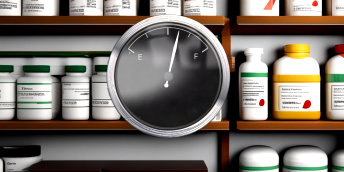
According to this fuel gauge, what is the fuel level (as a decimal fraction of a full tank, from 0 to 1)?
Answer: 0.625
